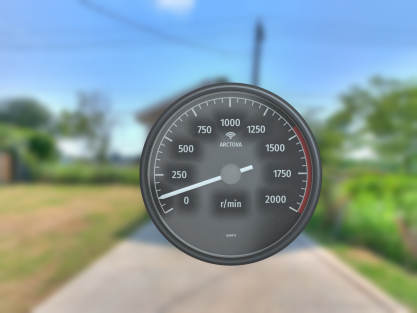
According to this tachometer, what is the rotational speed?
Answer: 100 rpm
